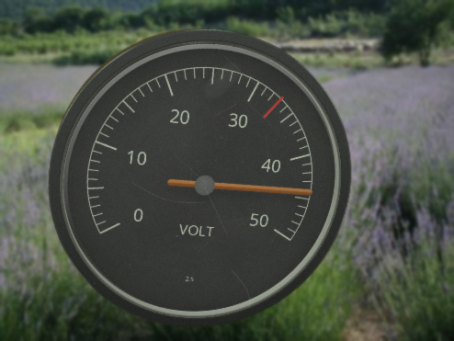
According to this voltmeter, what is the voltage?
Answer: 44 V
